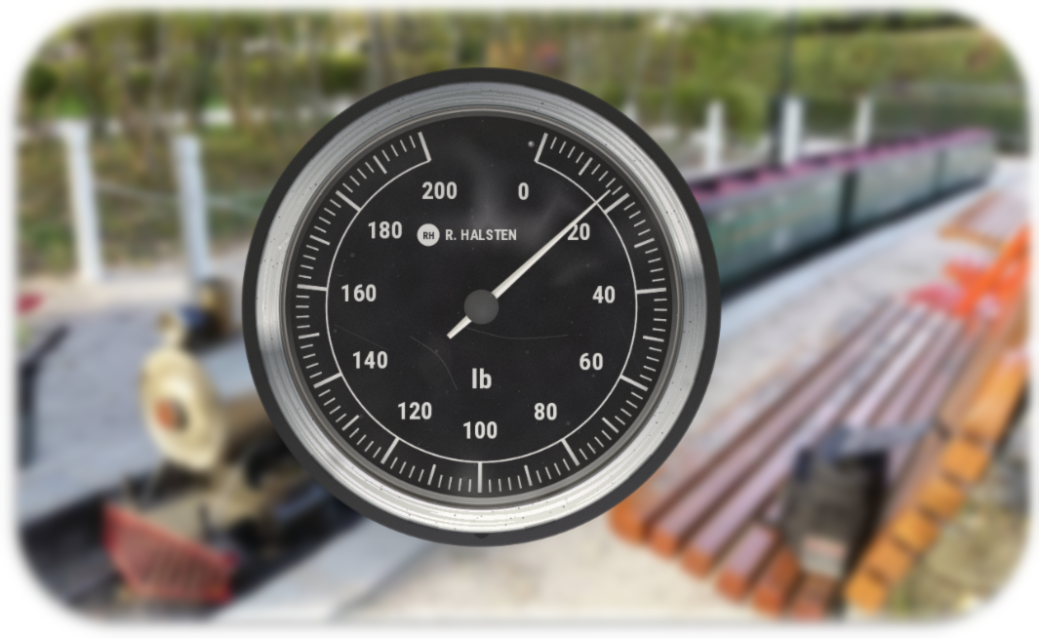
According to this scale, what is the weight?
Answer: 17 lb
